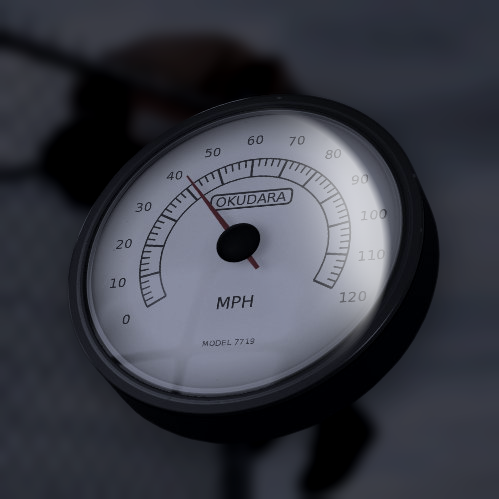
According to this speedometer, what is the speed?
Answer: 42 mph
